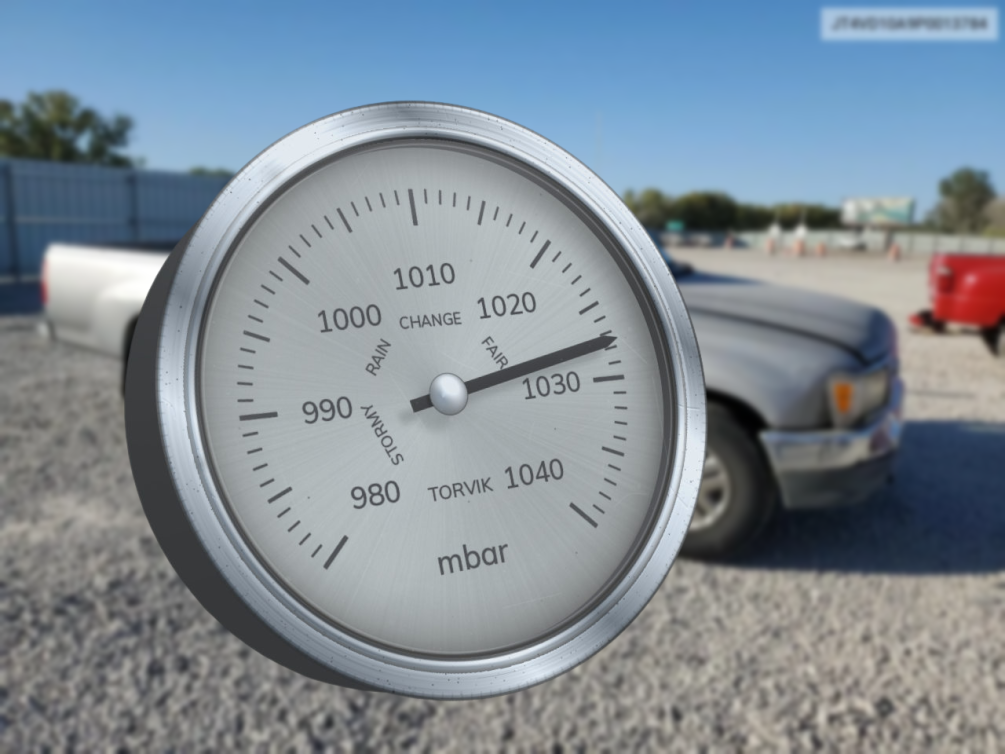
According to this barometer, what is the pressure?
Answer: 1027.5 mbar
